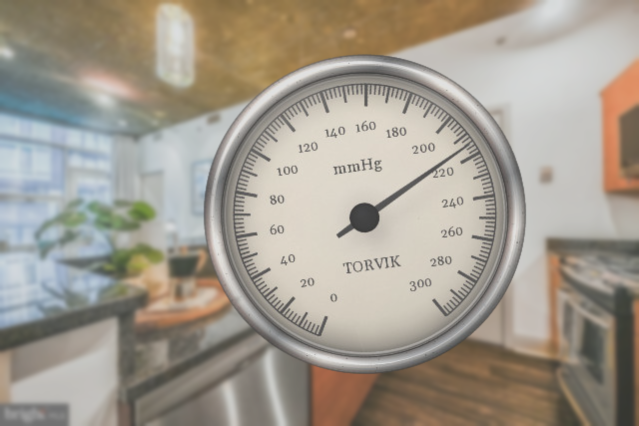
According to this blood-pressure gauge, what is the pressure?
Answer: 214 mmHg
